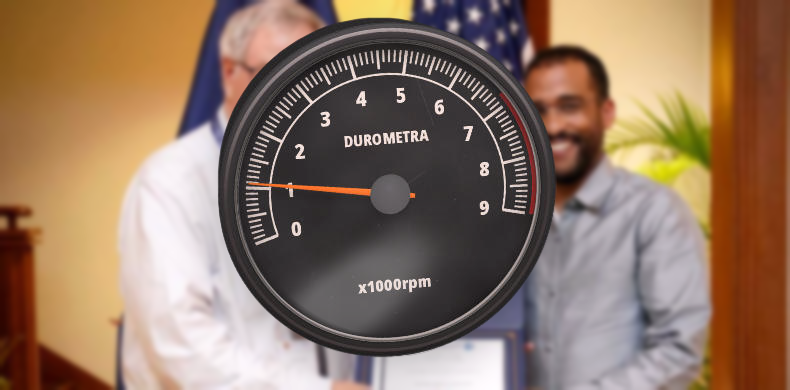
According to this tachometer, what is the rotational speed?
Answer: 1100 rpm
